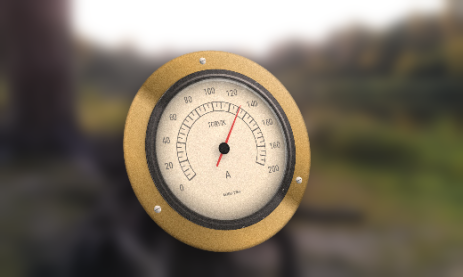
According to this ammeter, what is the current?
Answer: 130 A
